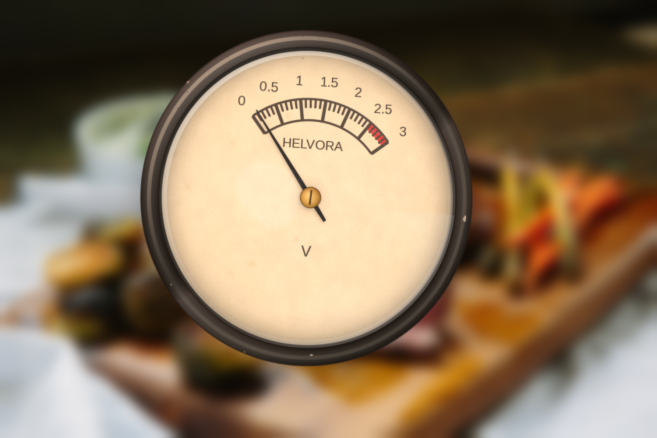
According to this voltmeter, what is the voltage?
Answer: 0.1 V
